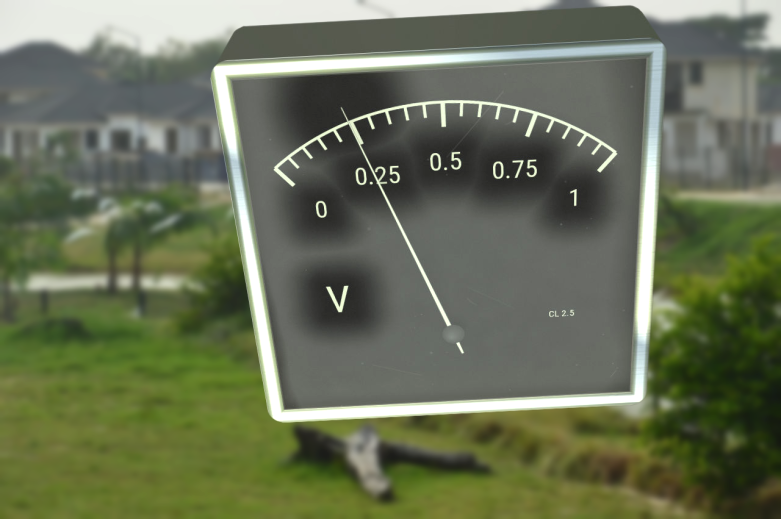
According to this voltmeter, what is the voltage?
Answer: 0.25 V
